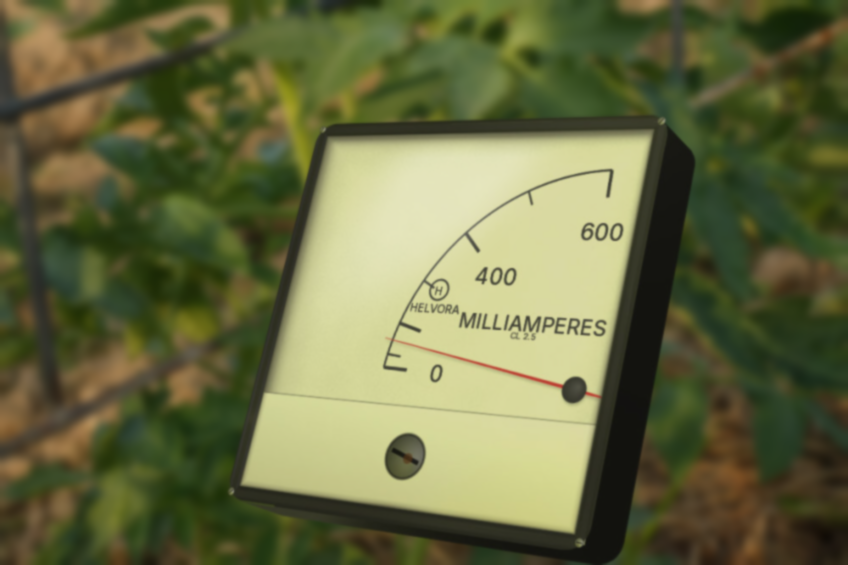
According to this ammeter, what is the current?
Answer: 150 mA
